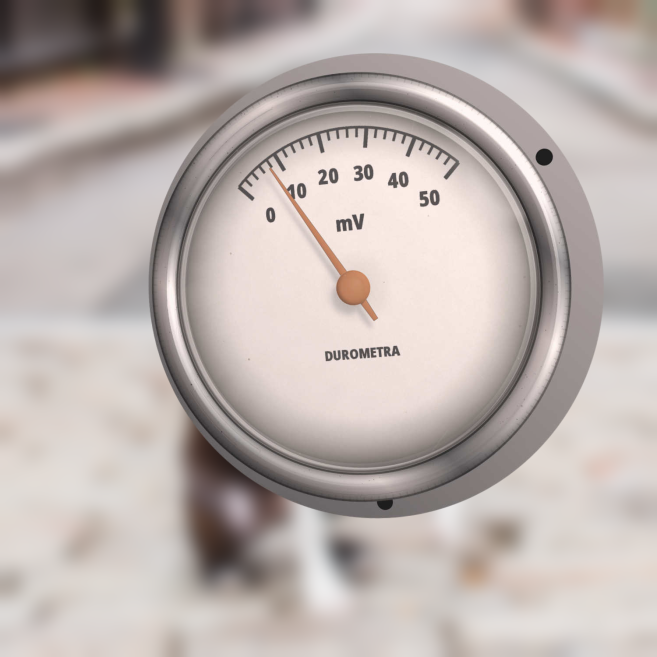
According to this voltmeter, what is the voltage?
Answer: 8 mV
